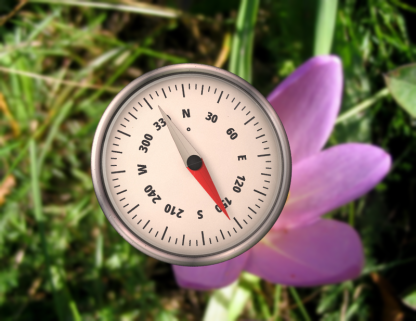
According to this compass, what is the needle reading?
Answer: 155 °
